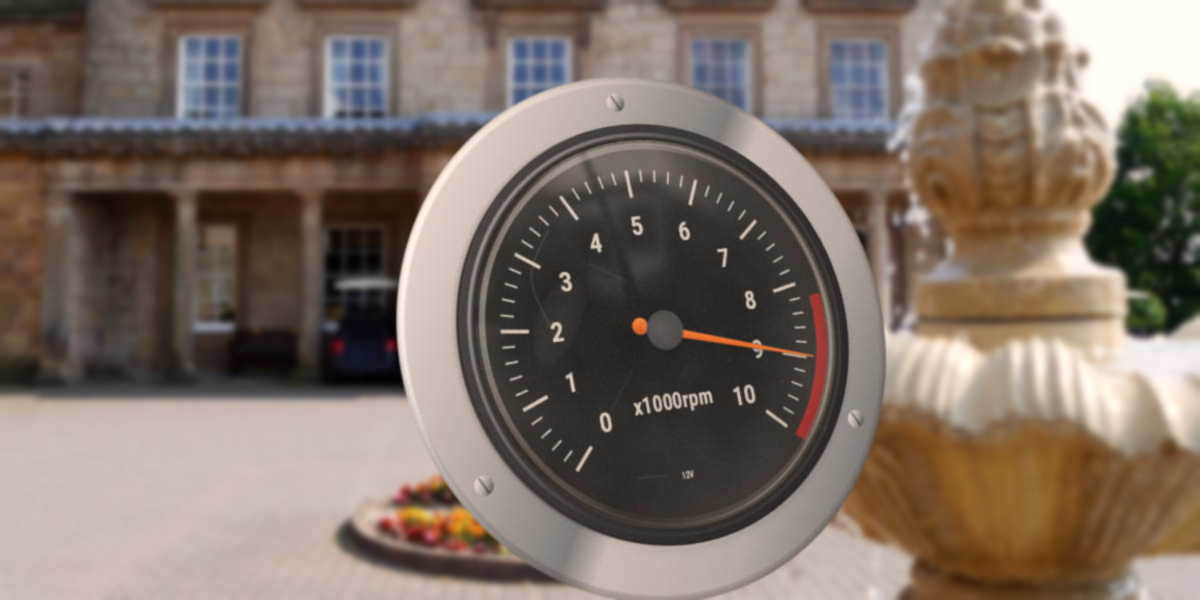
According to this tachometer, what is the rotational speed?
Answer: 9000 rpm
